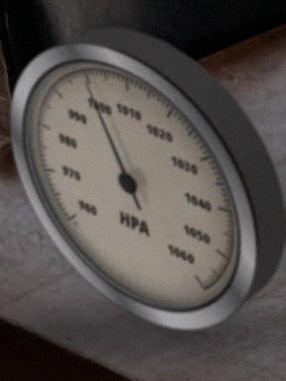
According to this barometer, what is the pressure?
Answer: 1000 hPa
